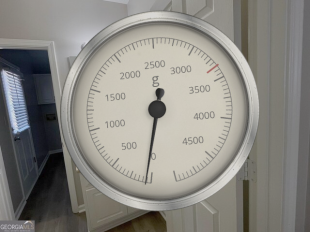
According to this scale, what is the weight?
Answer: 50 g
